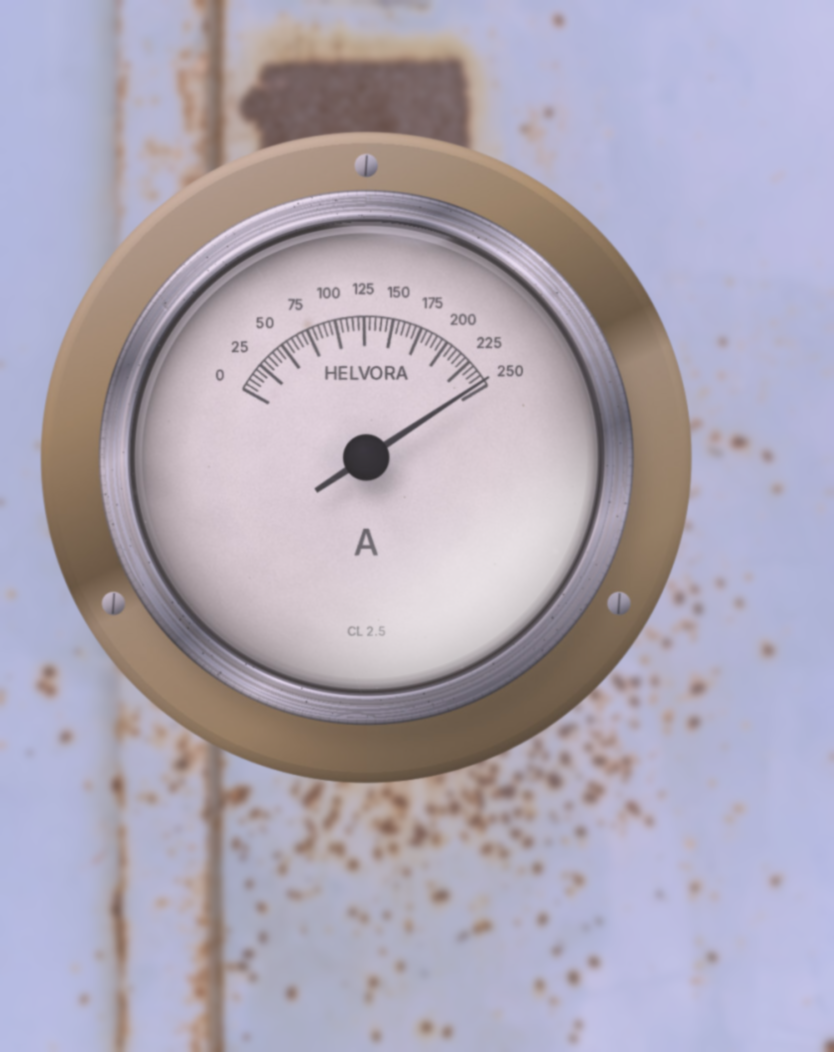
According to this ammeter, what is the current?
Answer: 245 A
